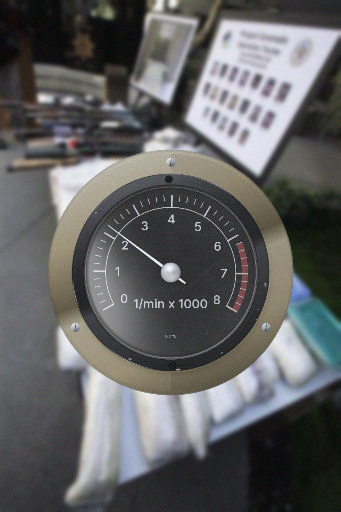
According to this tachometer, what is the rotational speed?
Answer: 2200 rpm
